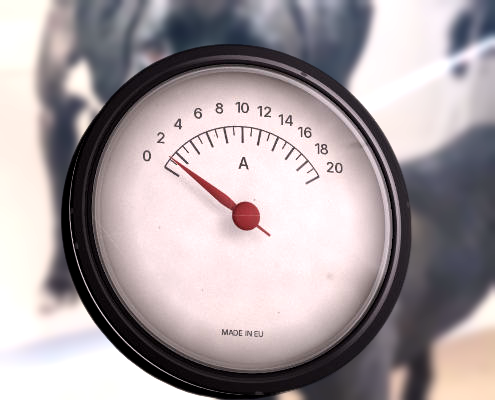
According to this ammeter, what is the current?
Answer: 1 A
